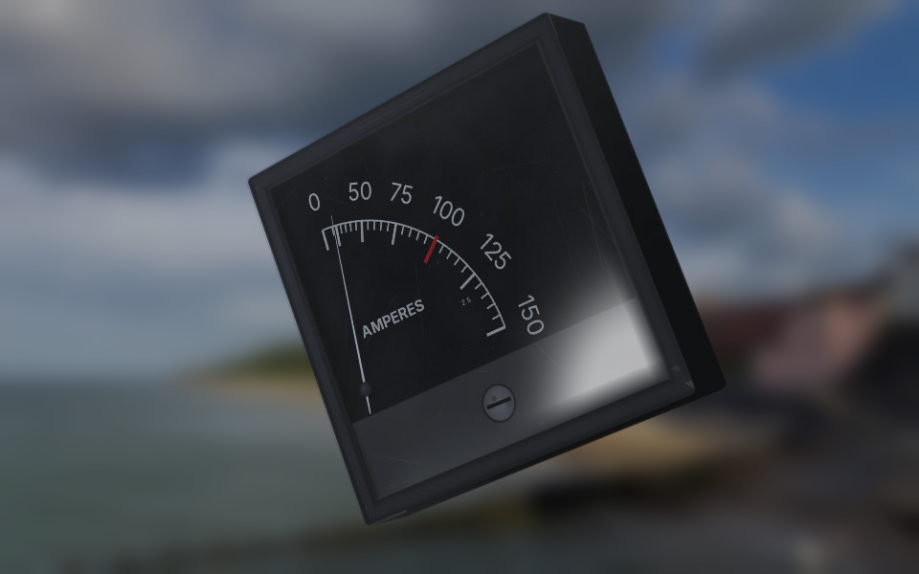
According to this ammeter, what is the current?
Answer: 25 A
